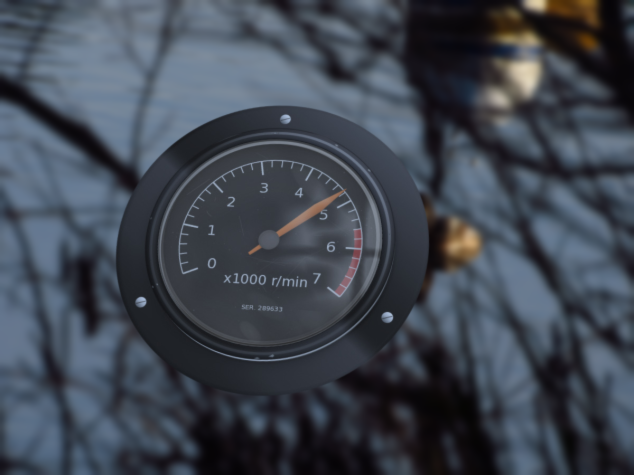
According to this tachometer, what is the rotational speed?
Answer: 4800 rpm
